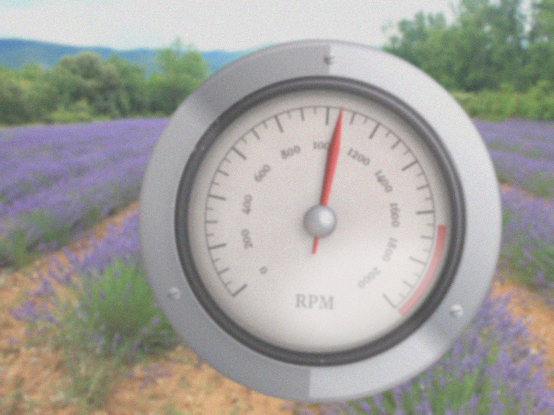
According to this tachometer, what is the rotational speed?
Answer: 1050 rpm
